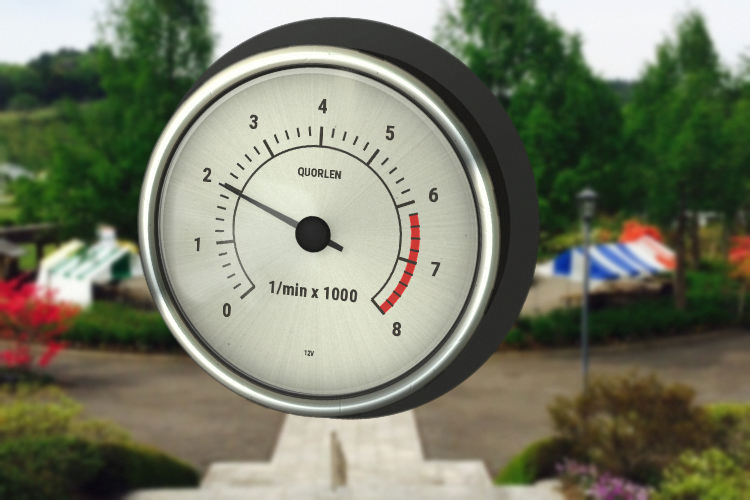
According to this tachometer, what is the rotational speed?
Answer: 2000 rpm
